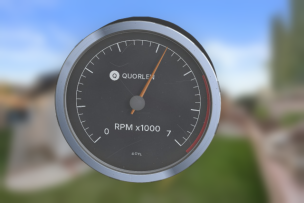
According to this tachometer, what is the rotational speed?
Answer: 4200 rpm
